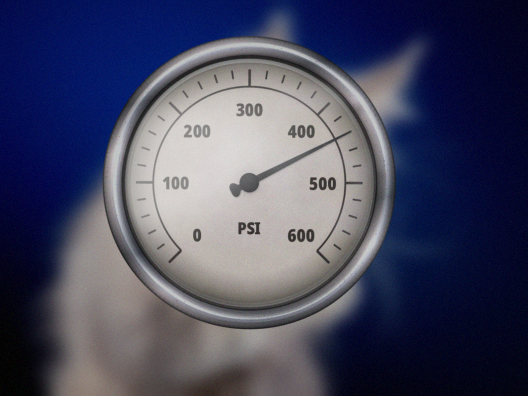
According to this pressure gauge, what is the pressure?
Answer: 440 psi
